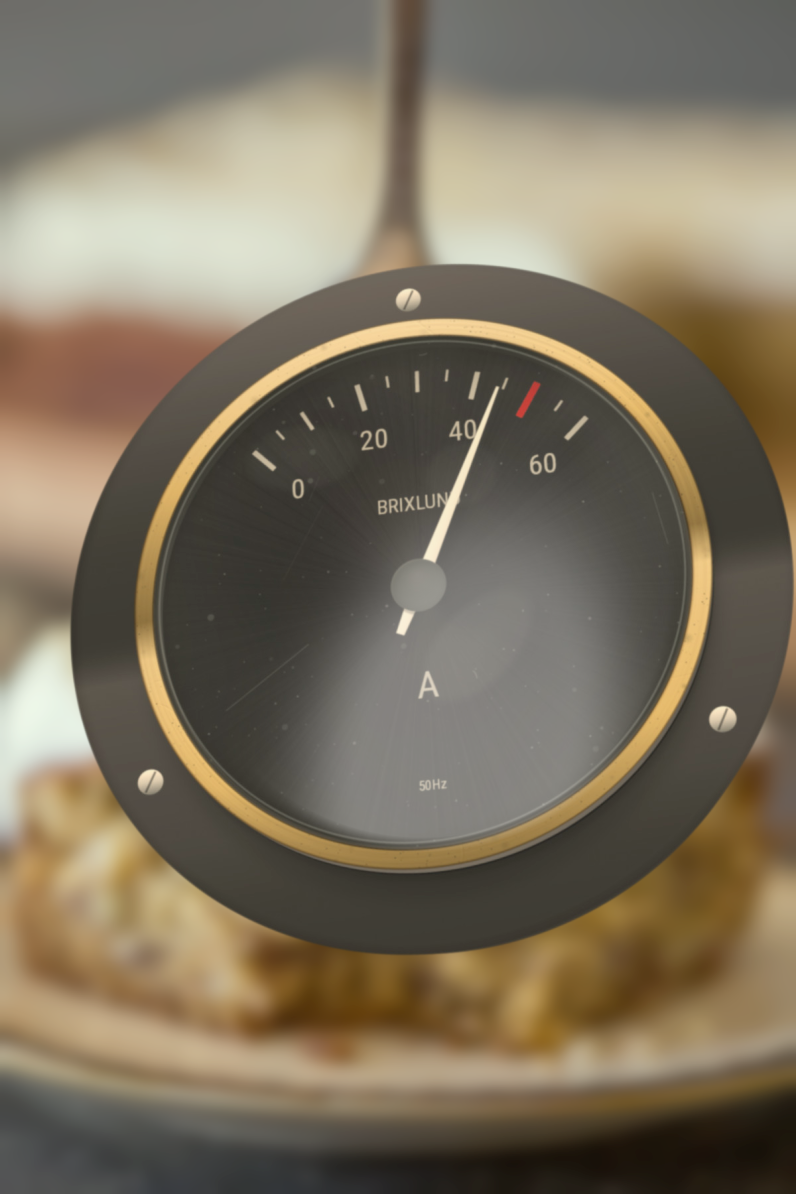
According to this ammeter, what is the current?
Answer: 45 A
